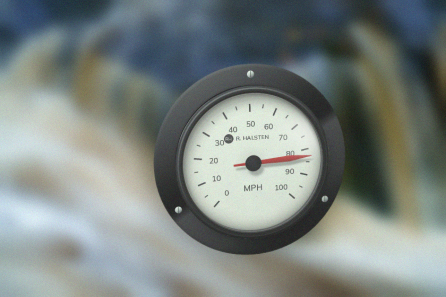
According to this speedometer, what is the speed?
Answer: 82.5 mph
